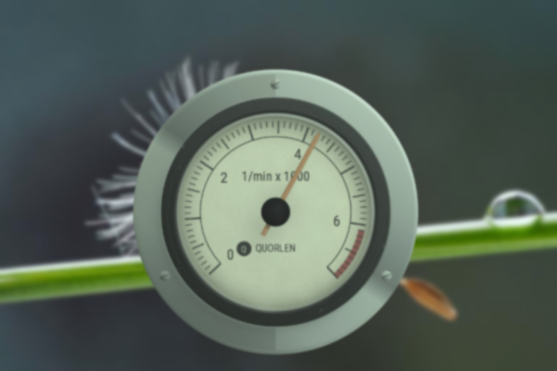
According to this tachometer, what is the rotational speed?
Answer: 4200 rpm
